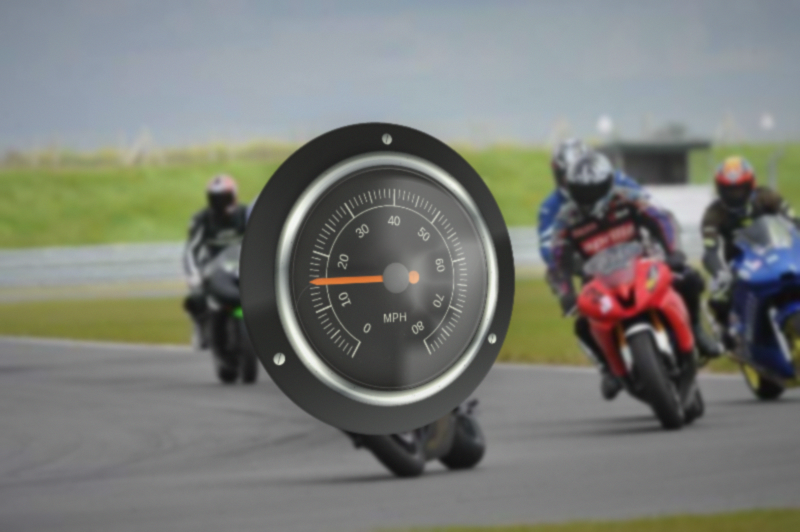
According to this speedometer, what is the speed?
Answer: 15 mph
